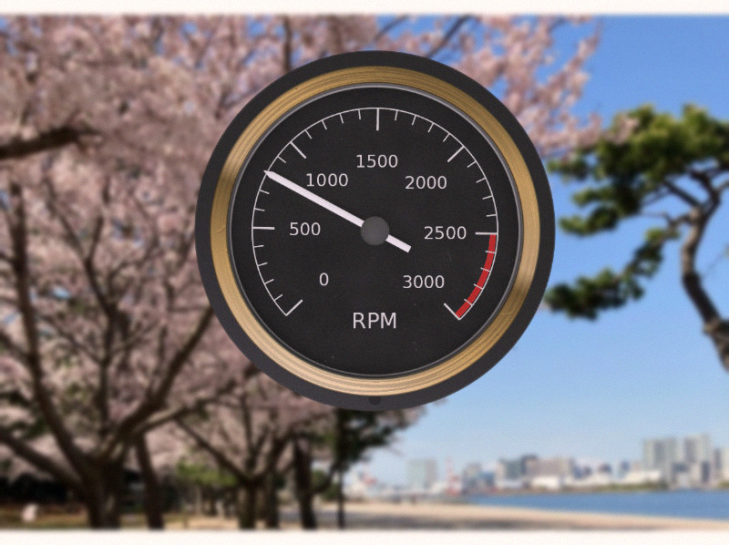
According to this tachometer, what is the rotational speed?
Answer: 800 rpm
